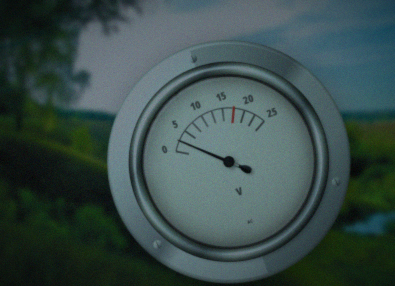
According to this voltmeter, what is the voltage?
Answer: 2.5 V
